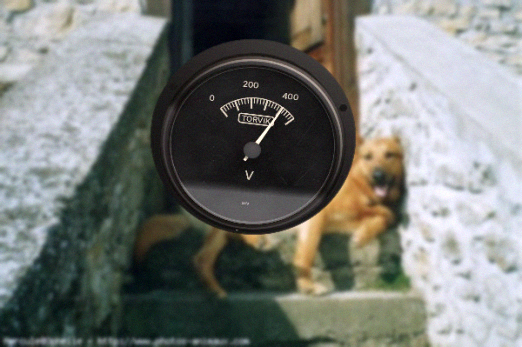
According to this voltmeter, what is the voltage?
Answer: 400 V
